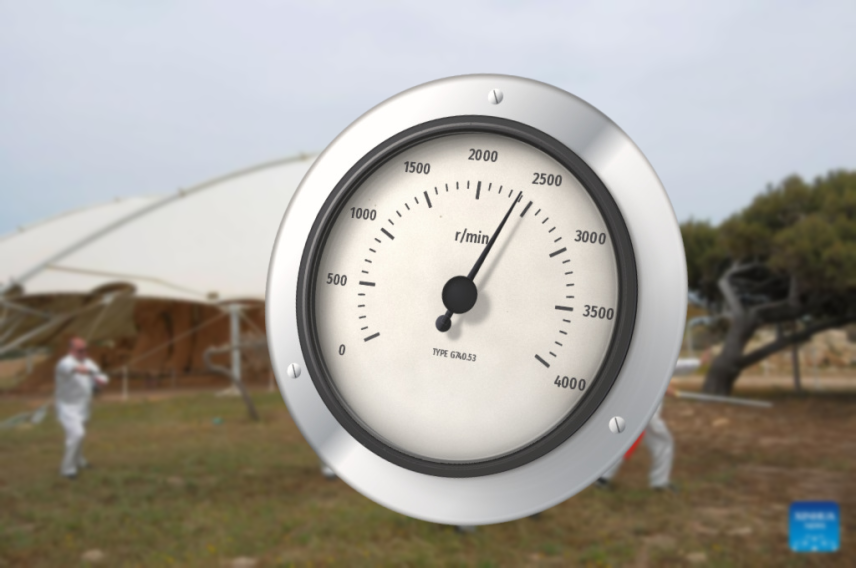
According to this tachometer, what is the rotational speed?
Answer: 2400 rpm
